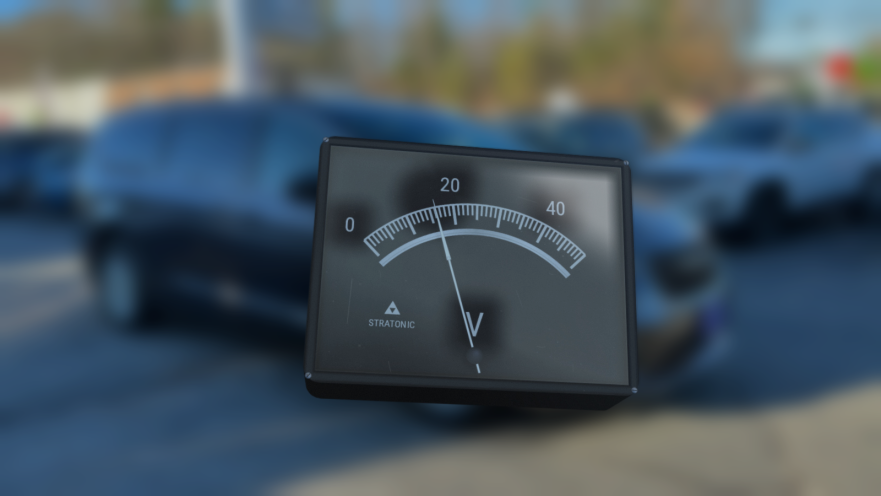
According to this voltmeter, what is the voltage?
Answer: 16 V
